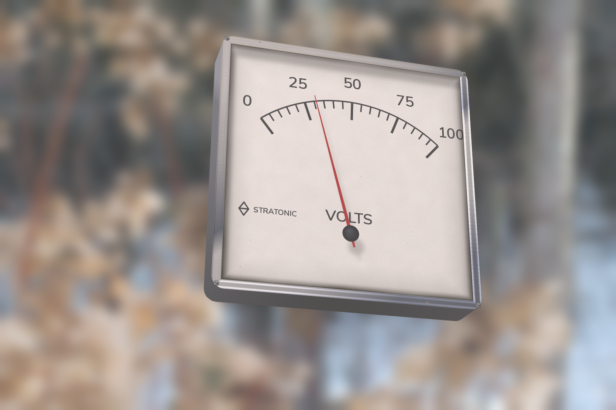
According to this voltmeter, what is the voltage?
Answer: 30 V
